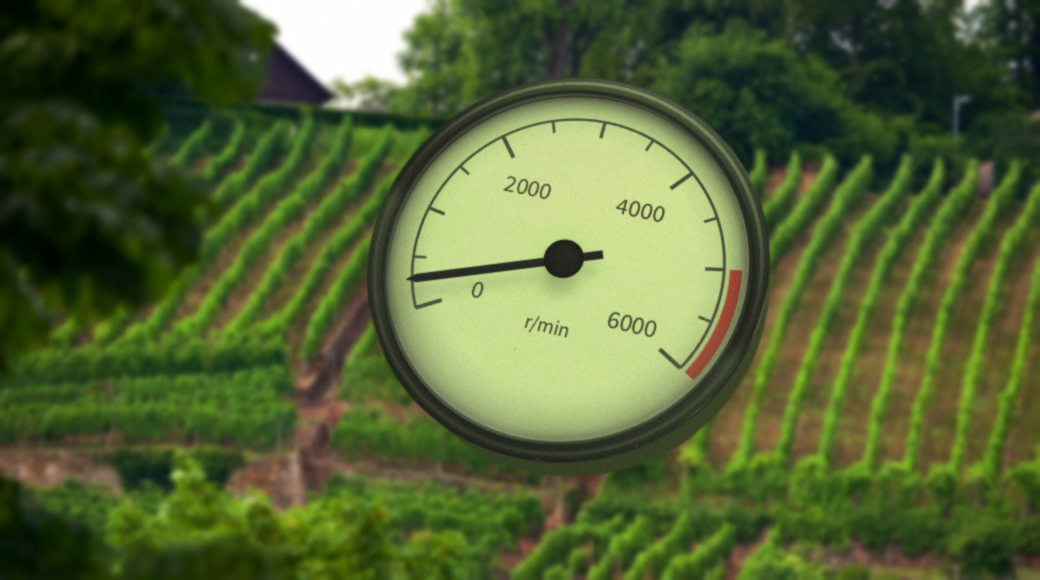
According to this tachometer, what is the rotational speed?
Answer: 250 rpm
